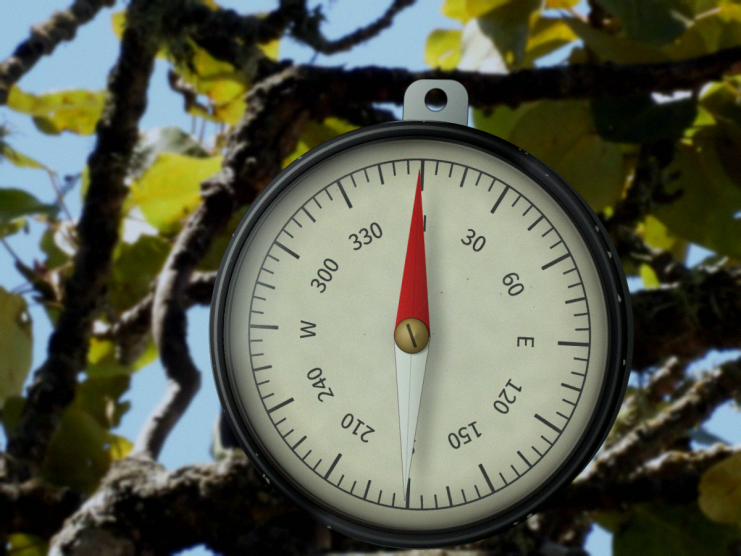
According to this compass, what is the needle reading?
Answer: 0 °
